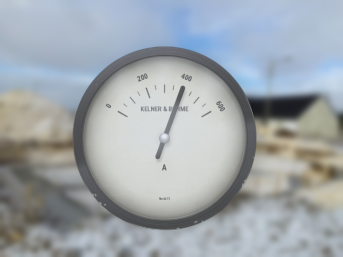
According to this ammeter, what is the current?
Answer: 400 A
